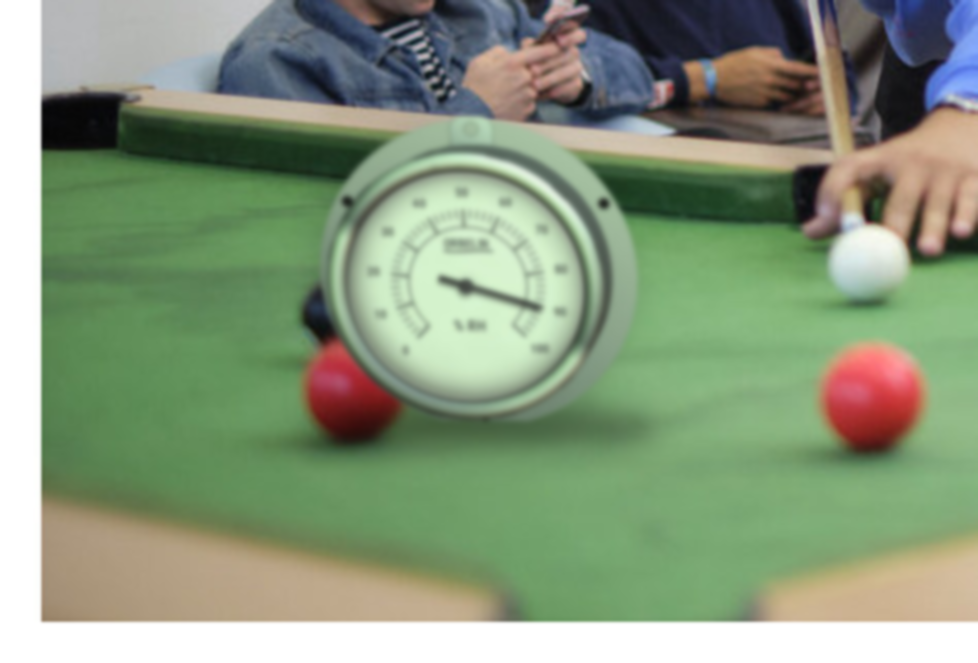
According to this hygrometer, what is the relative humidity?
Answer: 90 %
